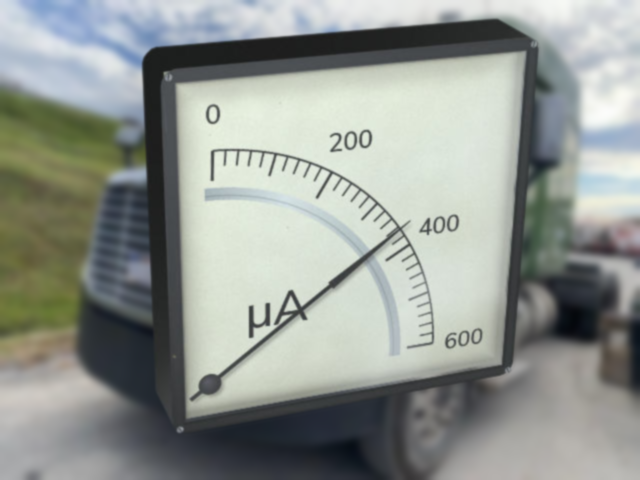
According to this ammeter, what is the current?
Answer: 360 µA
